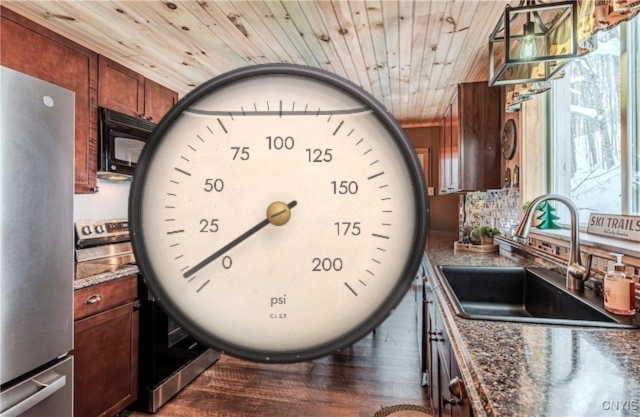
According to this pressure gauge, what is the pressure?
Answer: 7.5 psi
